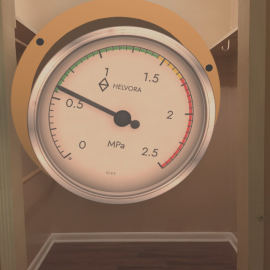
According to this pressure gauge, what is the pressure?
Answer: 0.6 MPa
